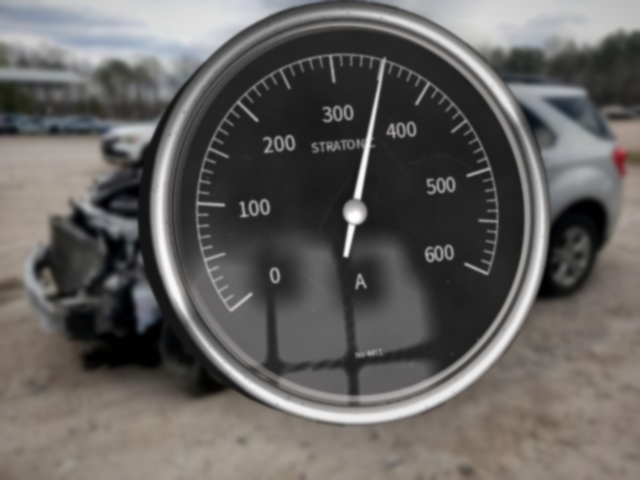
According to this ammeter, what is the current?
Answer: 350 A
